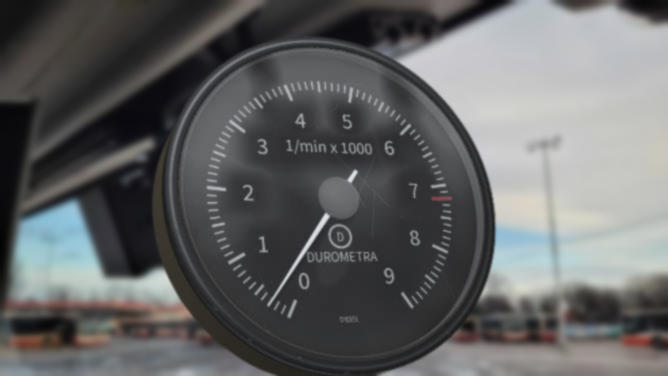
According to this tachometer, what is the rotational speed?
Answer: 300 rpm
